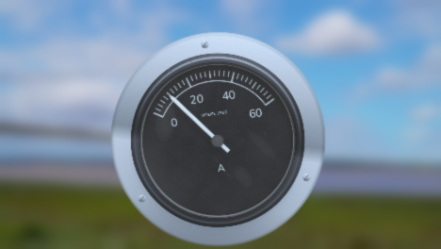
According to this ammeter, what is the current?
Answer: 10 A
